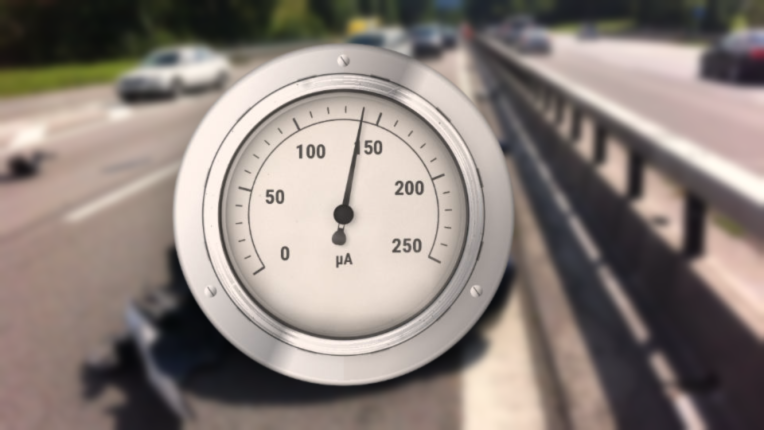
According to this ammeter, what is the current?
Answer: 140 µA
